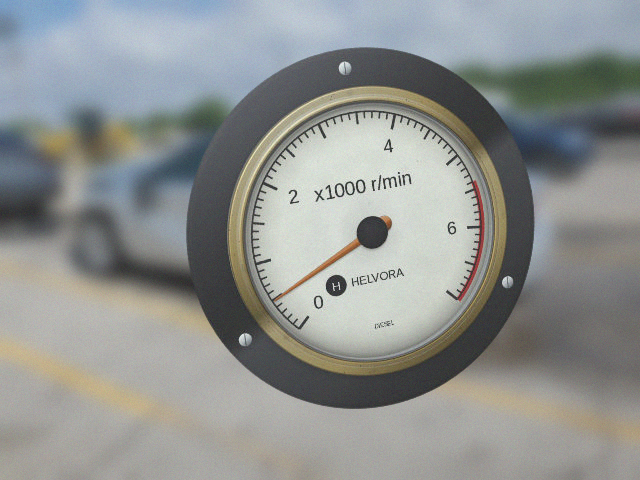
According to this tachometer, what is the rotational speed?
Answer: 500 rpm
